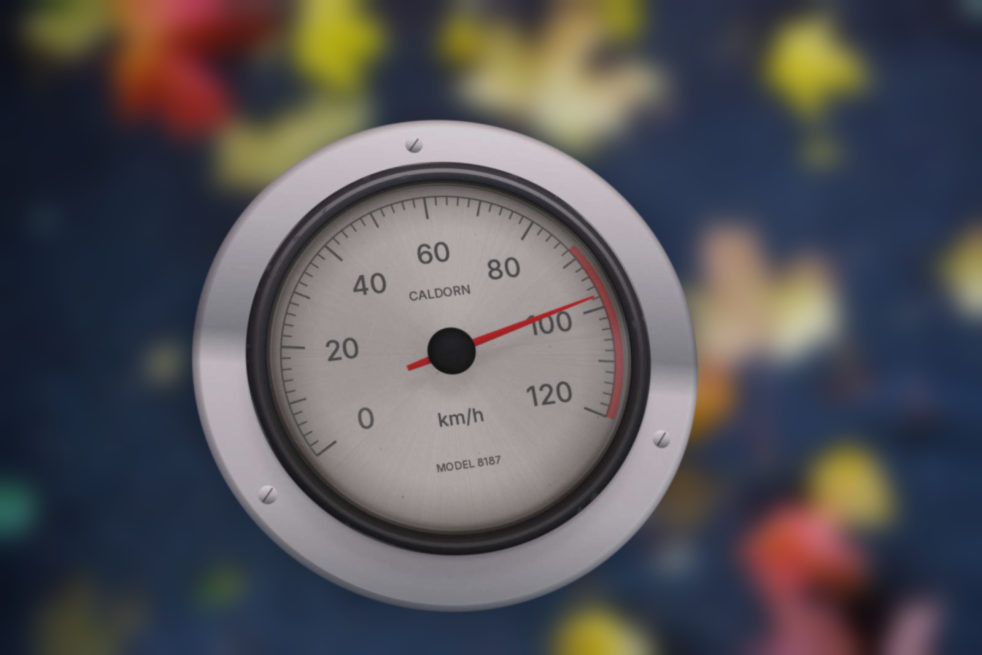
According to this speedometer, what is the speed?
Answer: 98 km/h
